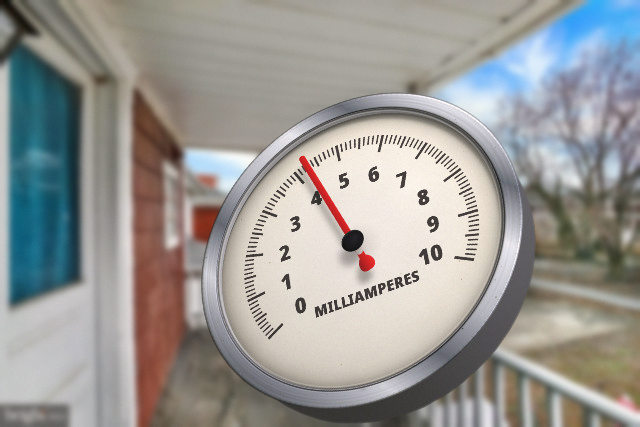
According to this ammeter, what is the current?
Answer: 4.3 mA
